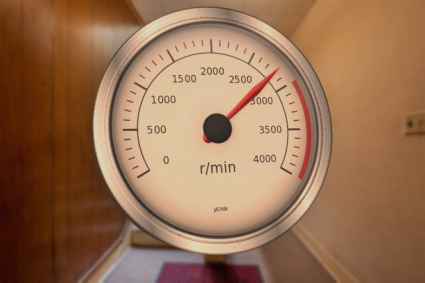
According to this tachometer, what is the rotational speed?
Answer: 2800 rpm
